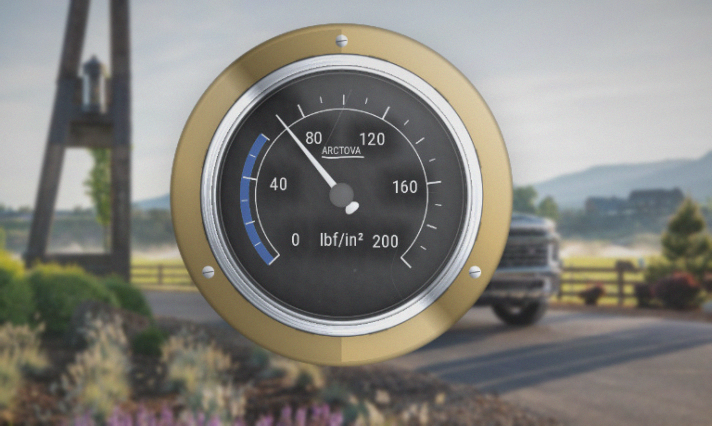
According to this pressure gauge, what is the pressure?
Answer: 70 psi
